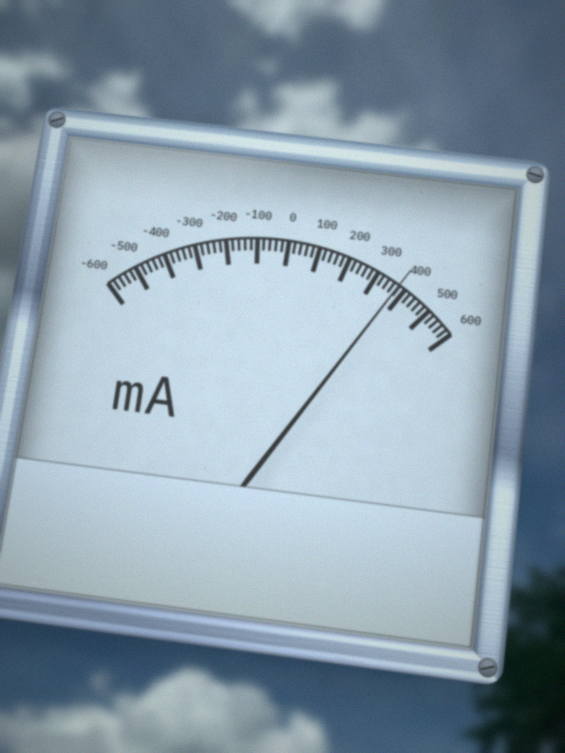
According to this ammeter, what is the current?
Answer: 380 mA
